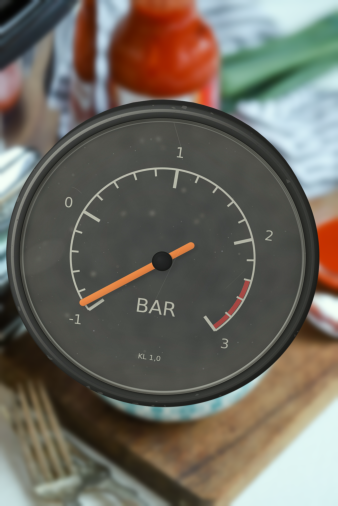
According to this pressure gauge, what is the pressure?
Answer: -0.9 bar
